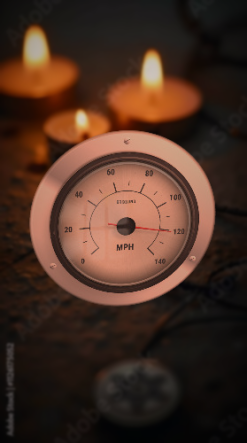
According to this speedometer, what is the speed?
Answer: 120 mph
